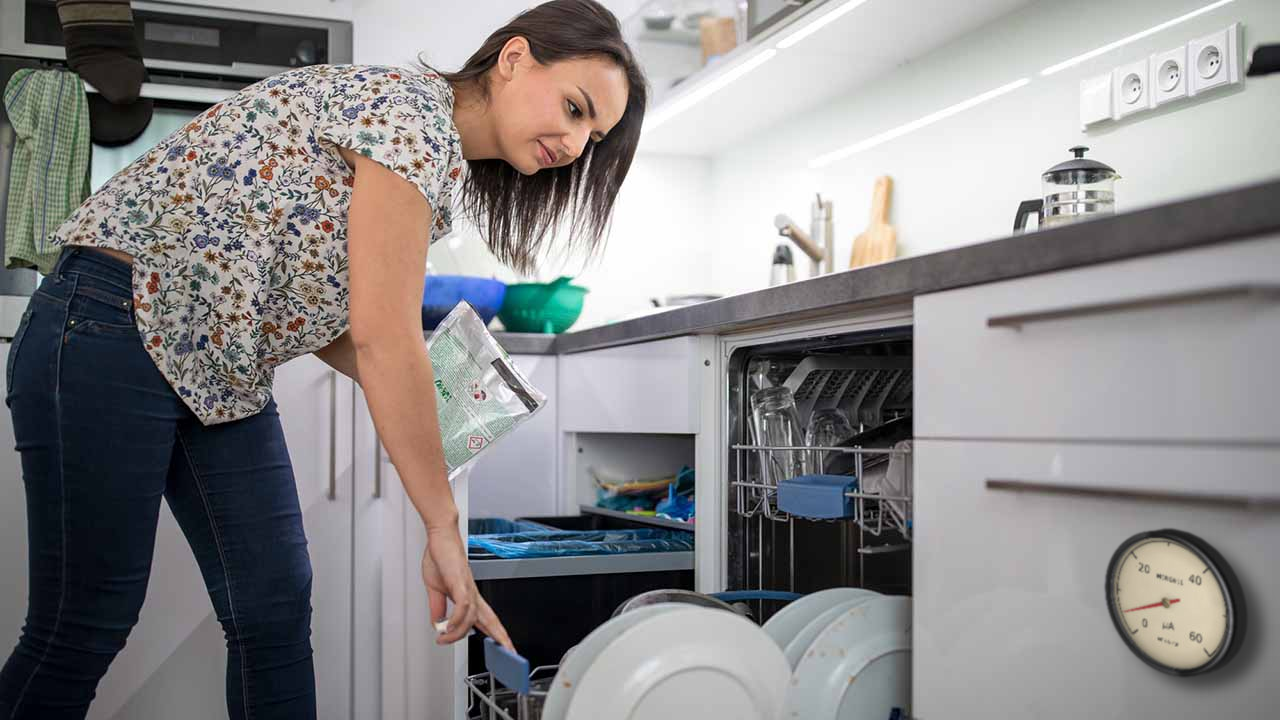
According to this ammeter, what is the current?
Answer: 5 µA
